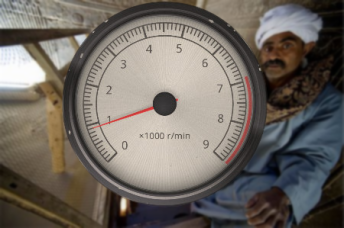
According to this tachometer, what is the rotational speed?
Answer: 900 rpm
